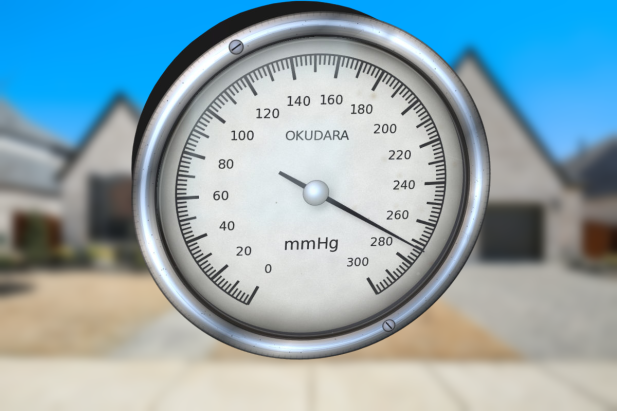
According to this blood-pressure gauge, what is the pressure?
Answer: 272 mmHg
